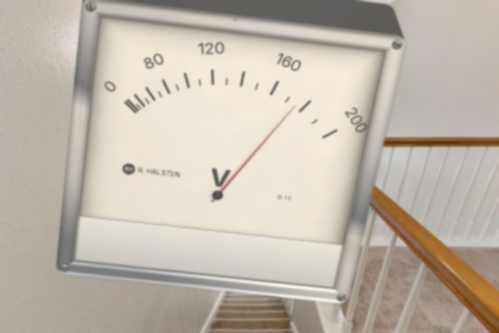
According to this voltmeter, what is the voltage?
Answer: 175 V
